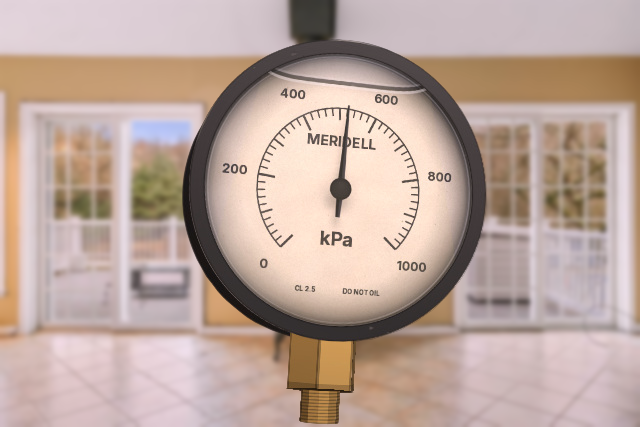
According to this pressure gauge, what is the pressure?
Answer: 520 kPa
